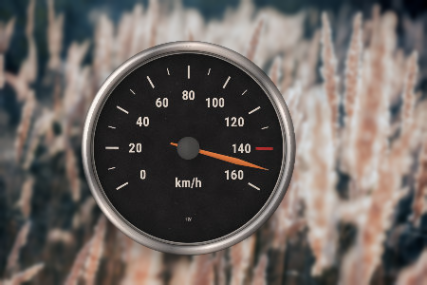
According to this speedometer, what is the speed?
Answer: 150 km/h
